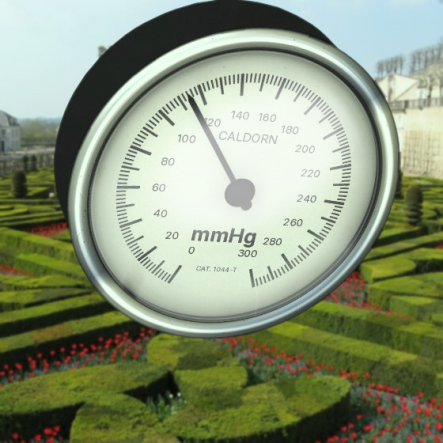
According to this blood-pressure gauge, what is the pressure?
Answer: 114 mmHg
